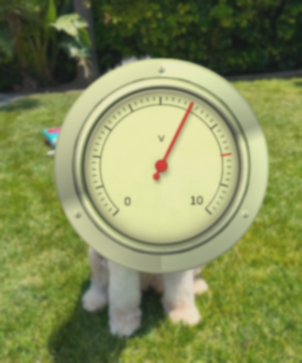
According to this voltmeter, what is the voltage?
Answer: 6 V
